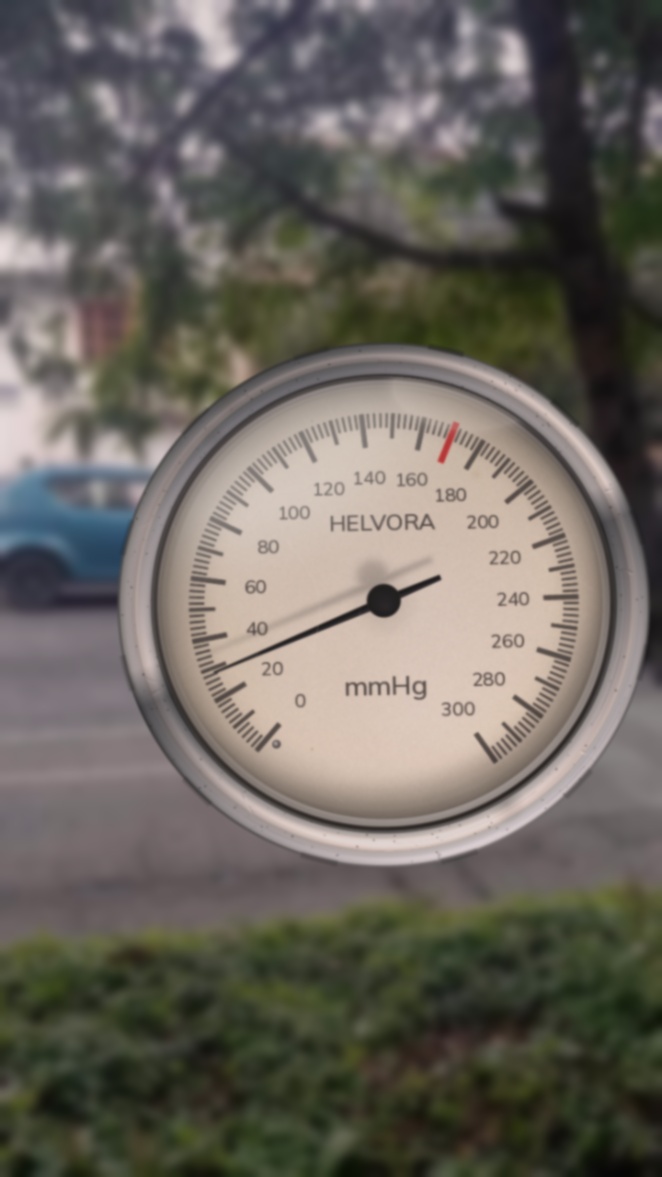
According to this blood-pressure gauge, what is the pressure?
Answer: 28 mmHg
